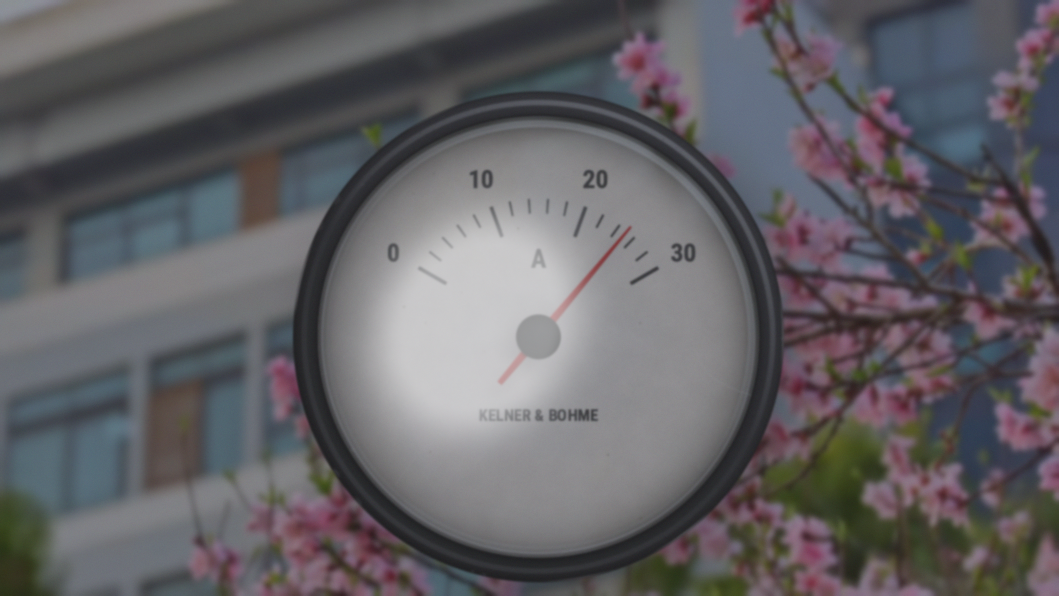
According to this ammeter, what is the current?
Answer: 25 A
